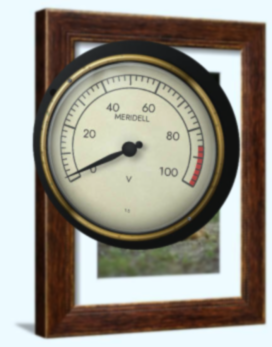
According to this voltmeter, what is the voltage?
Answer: 2 V
